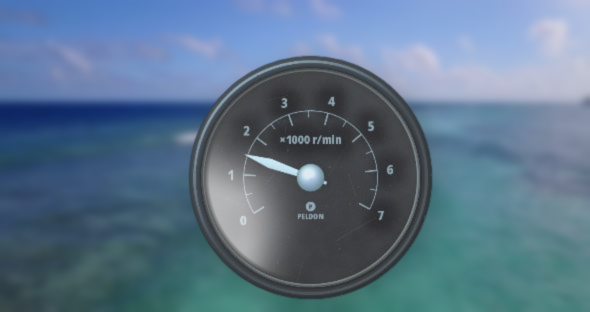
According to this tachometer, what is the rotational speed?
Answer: 1500 rpm
